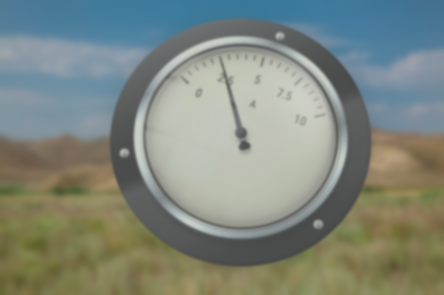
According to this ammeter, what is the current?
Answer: 2.5 A
